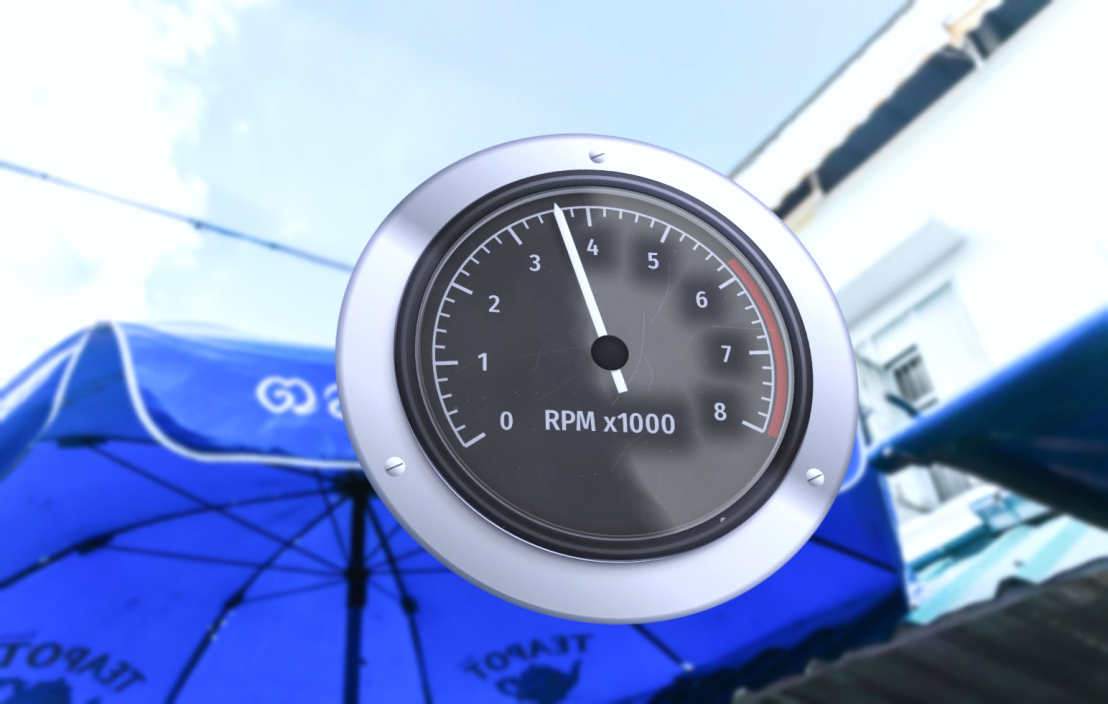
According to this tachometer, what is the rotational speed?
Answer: 3600 rpm
